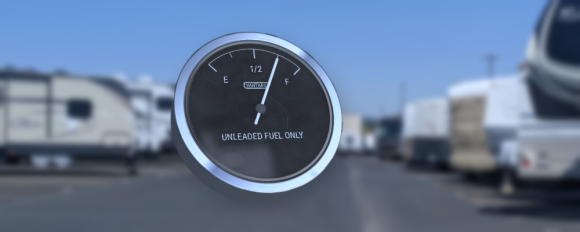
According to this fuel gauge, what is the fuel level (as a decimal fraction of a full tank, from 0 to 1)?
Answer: 0.75
